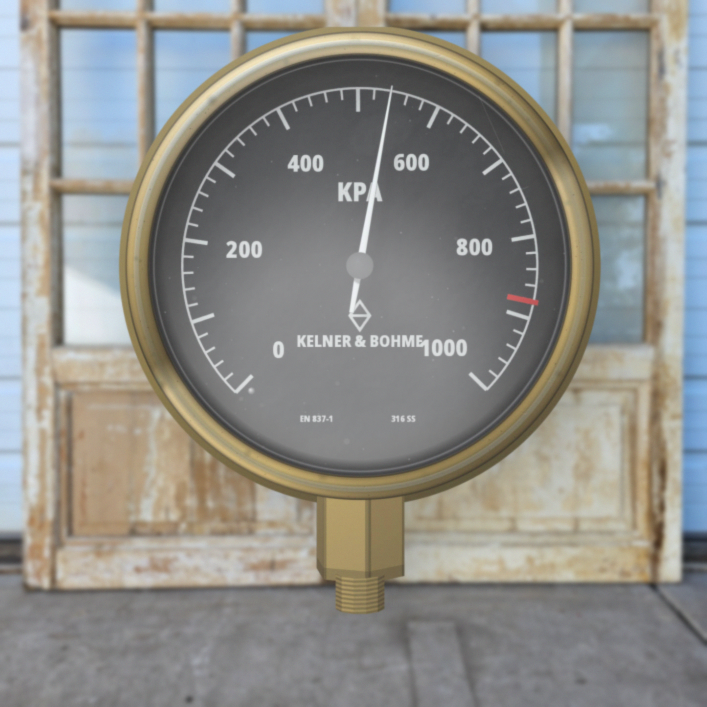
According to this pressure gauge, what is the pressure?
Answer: 540 kPa
